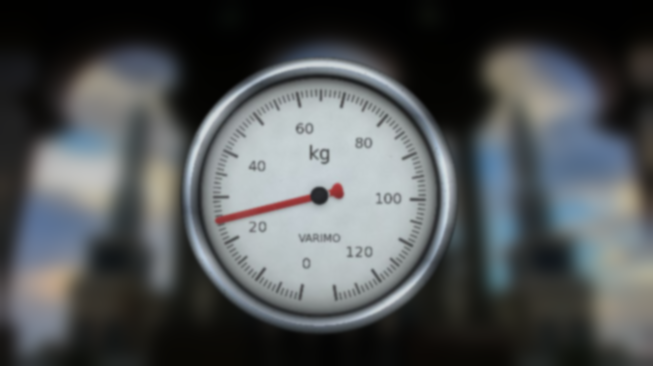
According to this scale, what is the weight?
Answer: 25 kg
